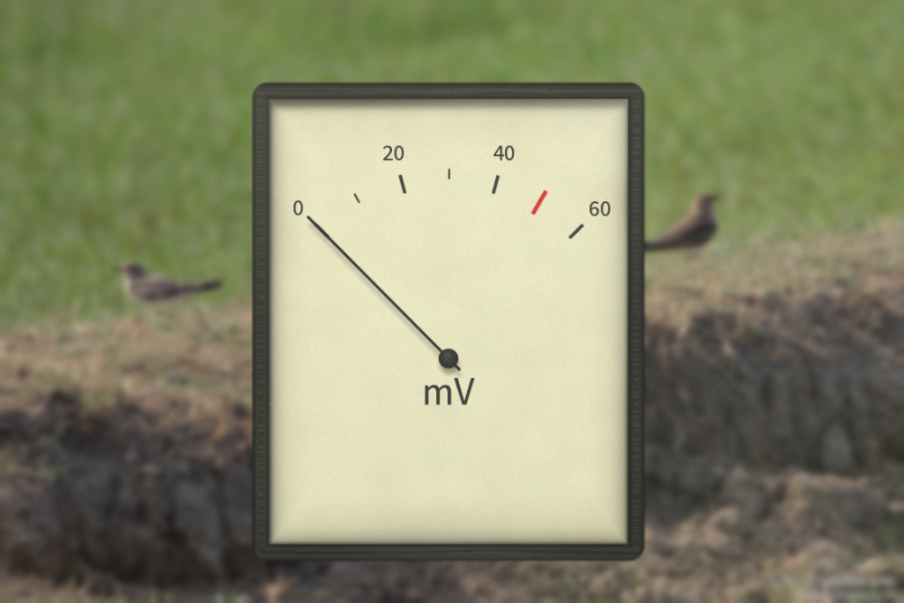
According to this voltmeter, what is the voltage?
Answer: 0 mV
